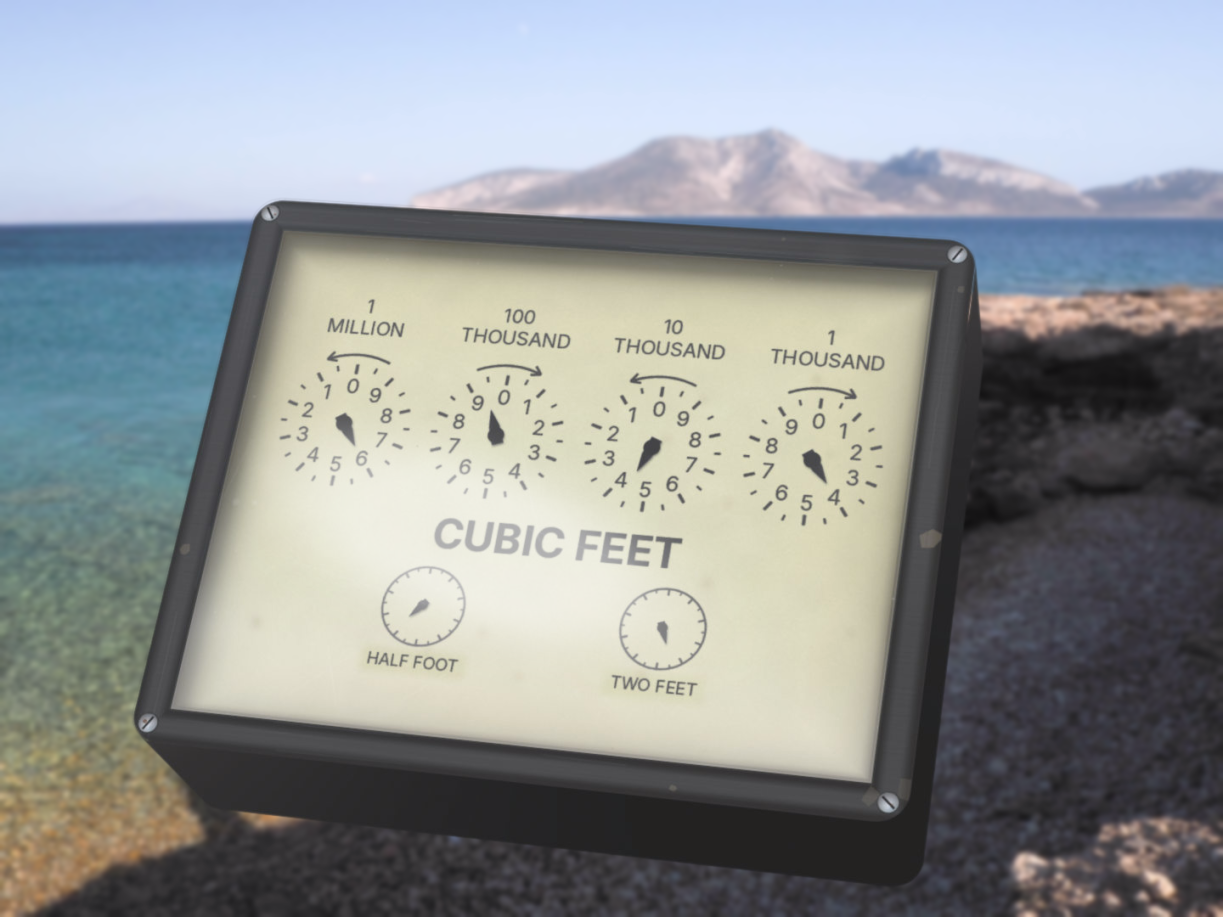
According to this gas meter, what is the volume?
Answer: 594400 ft³
